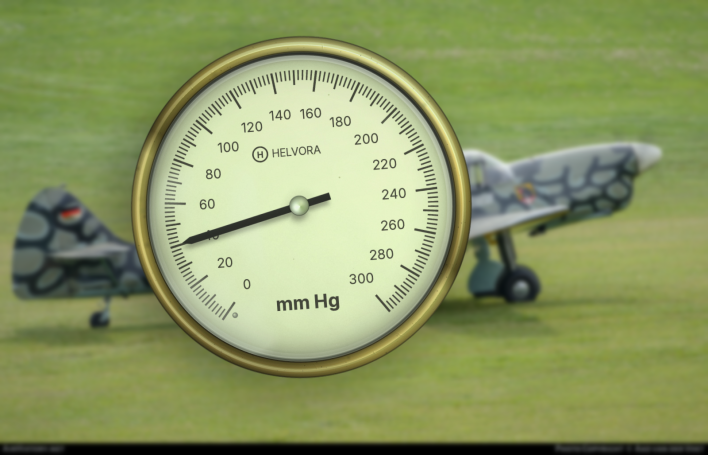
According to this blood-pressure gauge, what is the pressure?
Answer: 40 mmHg
